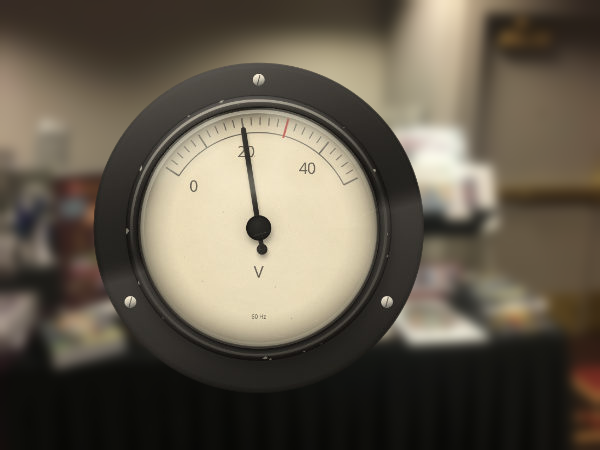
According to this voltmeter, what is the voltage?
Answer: 20 V
